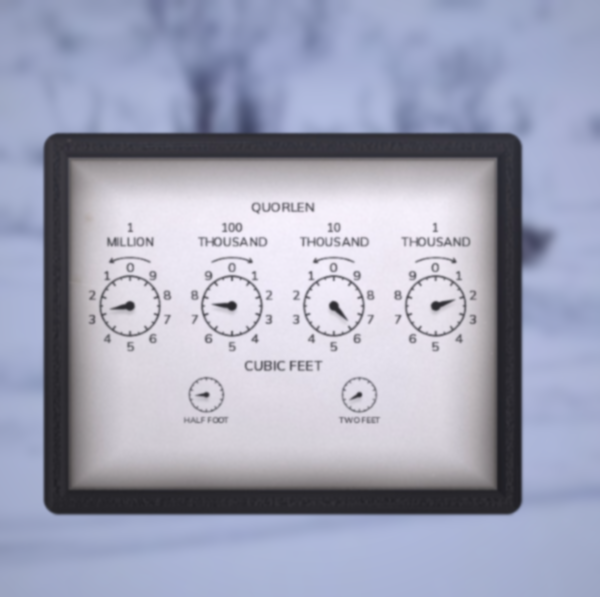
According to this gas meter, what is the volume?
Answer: 276200 ft³
